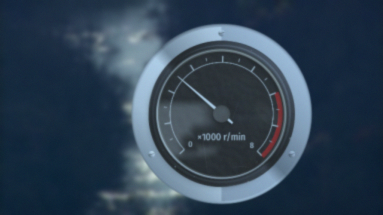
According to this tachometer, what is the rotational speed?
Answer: 2500 rpm
